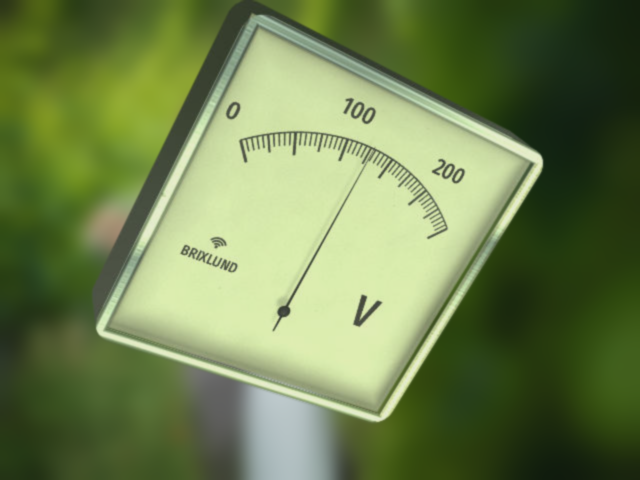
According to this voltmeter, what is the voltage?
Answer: 125 V
